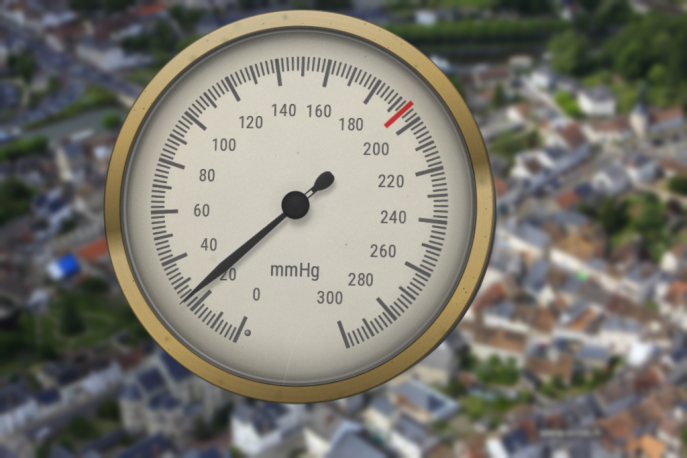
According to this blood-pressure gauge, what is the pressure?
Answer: 24 mmHg
